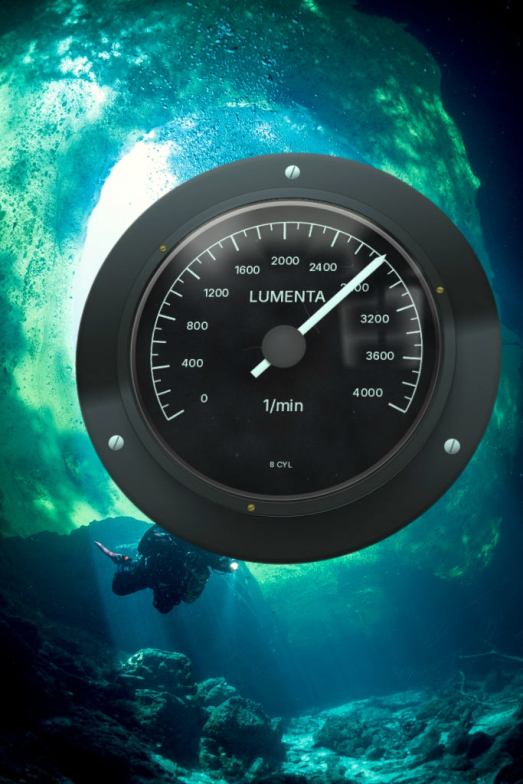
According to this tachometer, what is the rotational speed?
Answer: 2800 rpm
